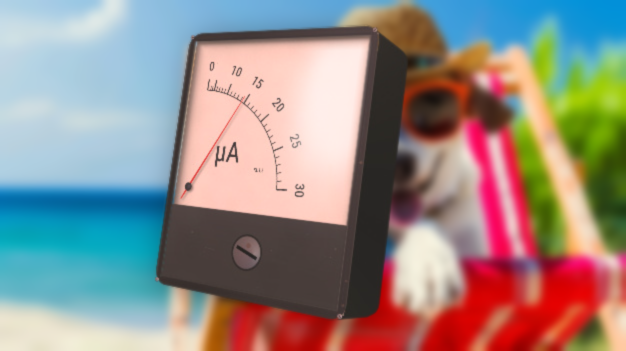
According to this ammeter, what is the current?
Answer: 15 µA
